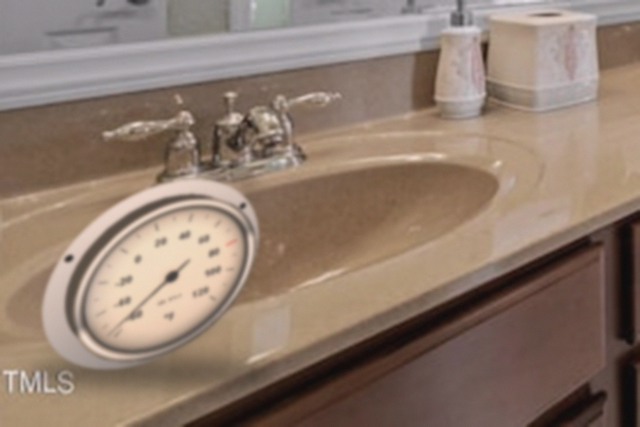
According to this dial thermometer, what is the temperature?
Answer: -55 °F
